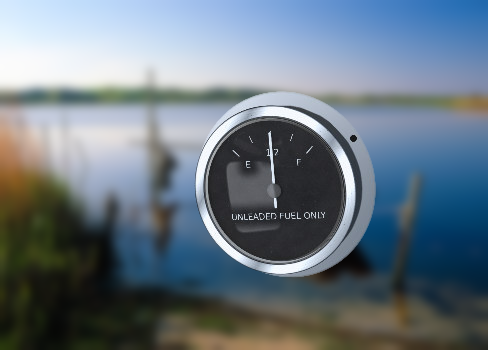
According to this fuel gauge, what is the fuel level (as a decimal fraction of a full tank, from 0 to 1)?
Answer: 0.5
